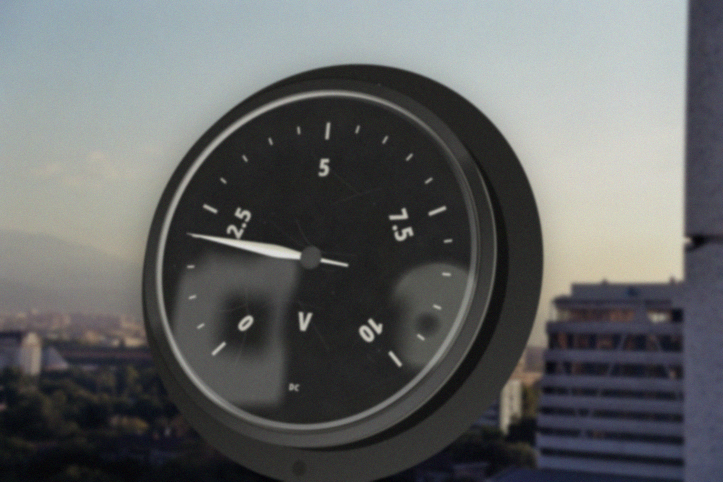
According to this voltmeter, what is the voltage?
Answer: 2 V
